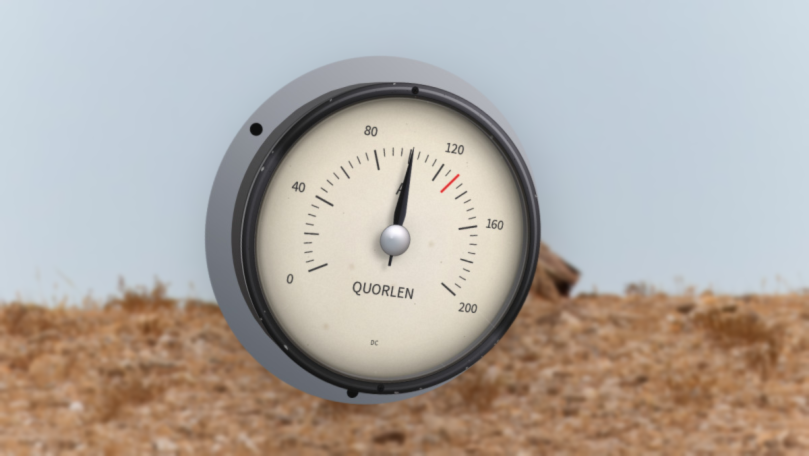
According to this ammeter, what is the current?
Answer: 100 A
